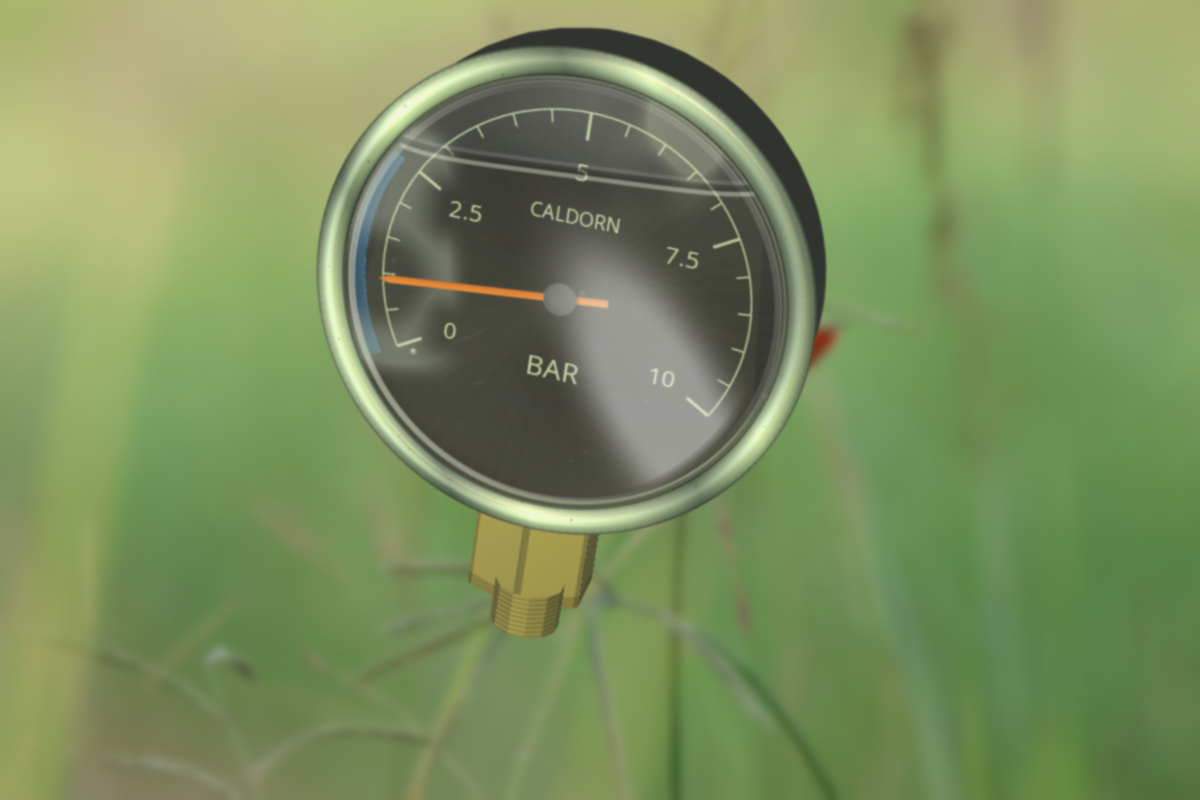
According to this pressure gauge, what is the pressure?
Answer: 1 bar
